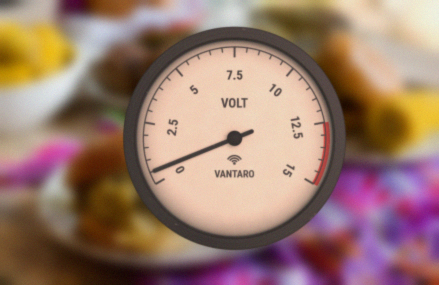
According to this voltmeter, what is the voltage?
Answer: 0.5 V
